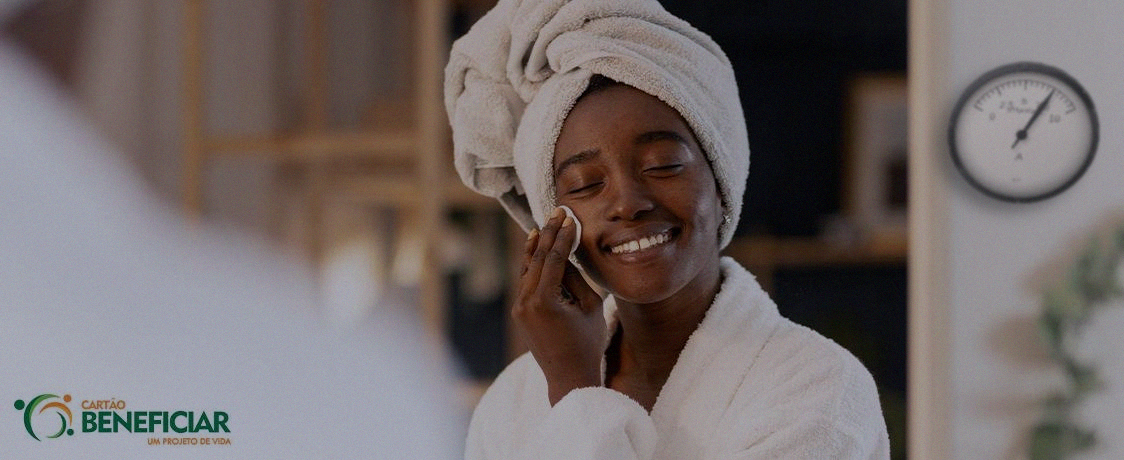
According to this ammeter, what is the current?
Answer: 7.5 A
